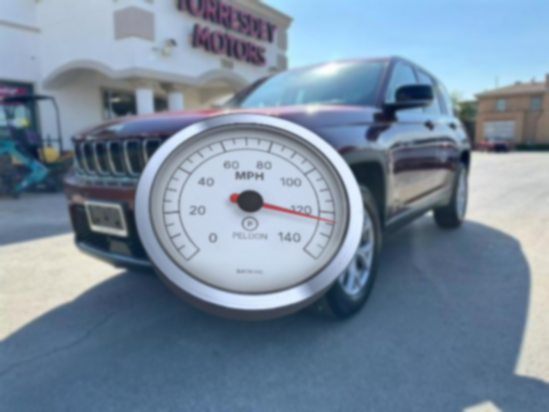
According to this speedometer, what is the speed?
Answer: 125 mph
